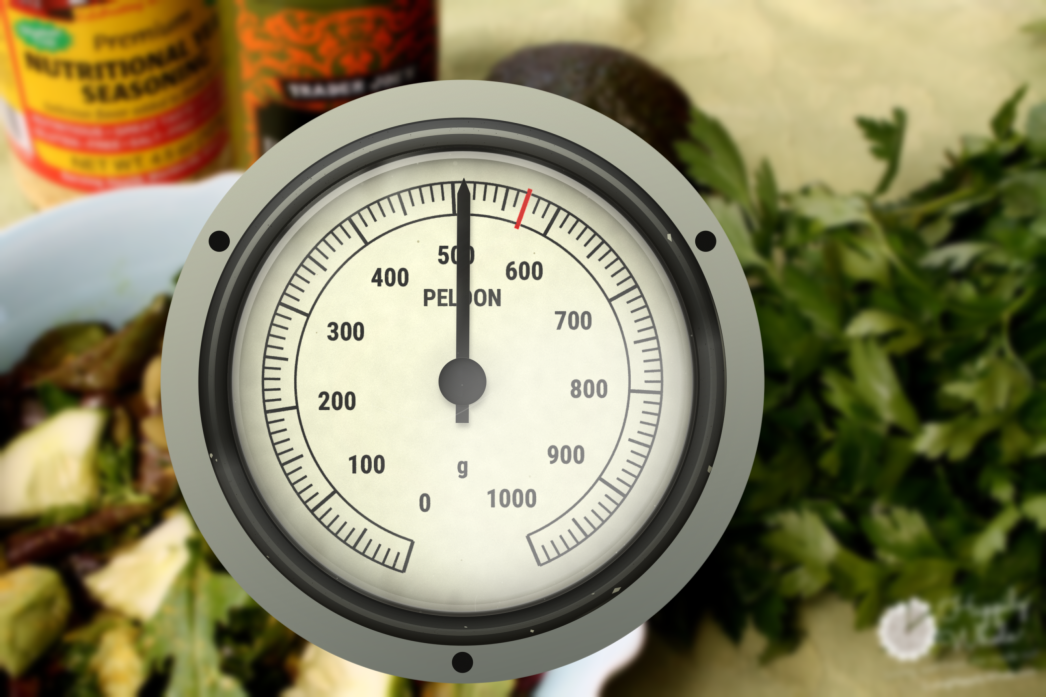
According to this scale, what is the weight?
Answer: 510 g
